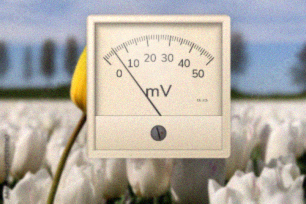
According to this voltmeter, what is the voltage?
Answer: 5 mV
